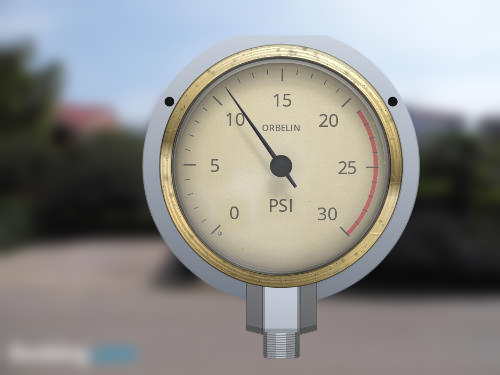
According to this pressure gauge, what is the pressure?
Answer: 11 psi
